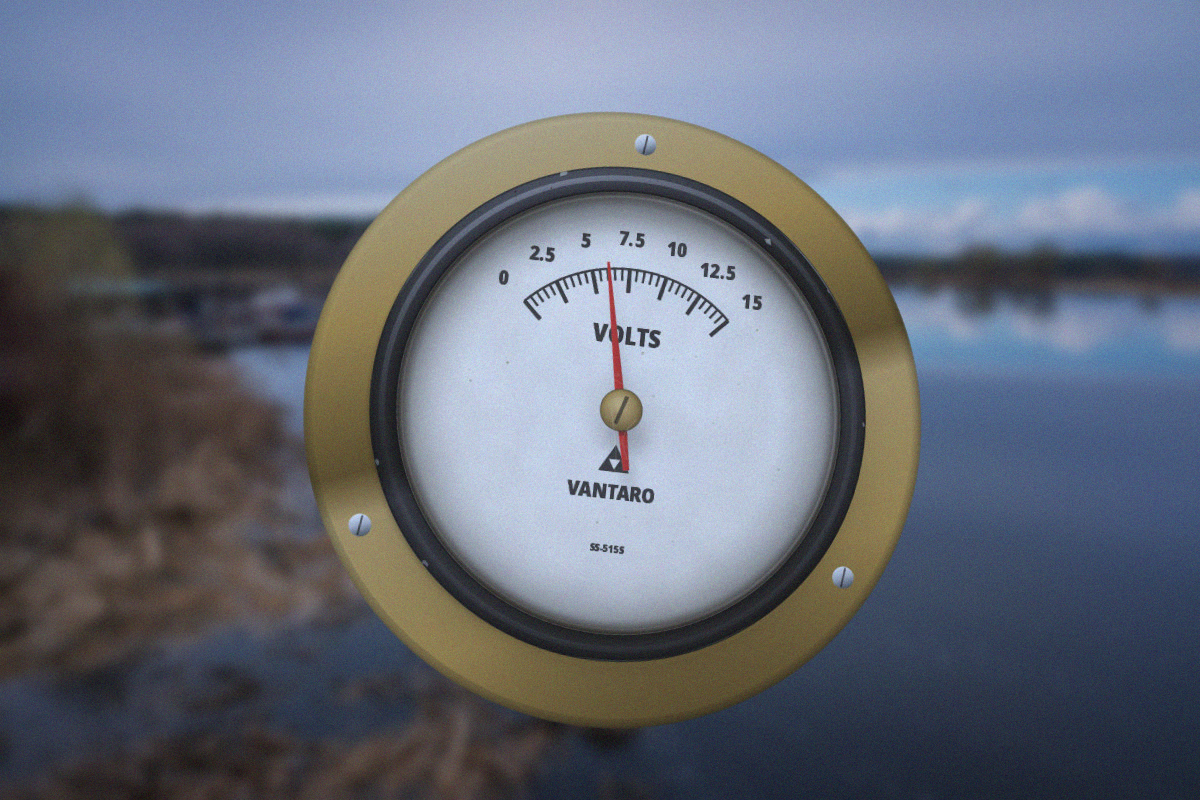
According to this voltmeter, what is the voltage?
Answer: 6 V
